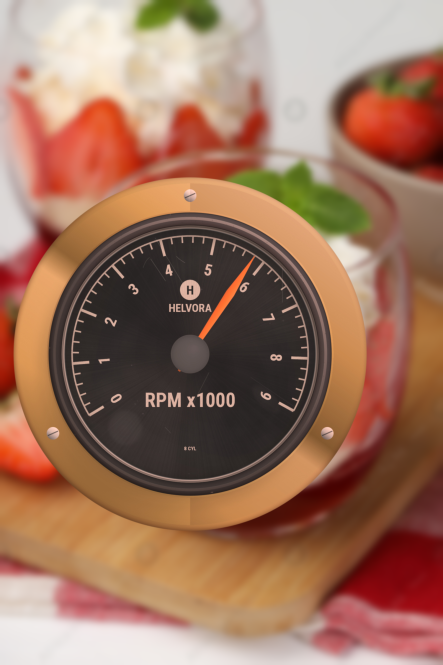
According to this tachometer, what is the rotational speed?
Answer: 5800 rpm
